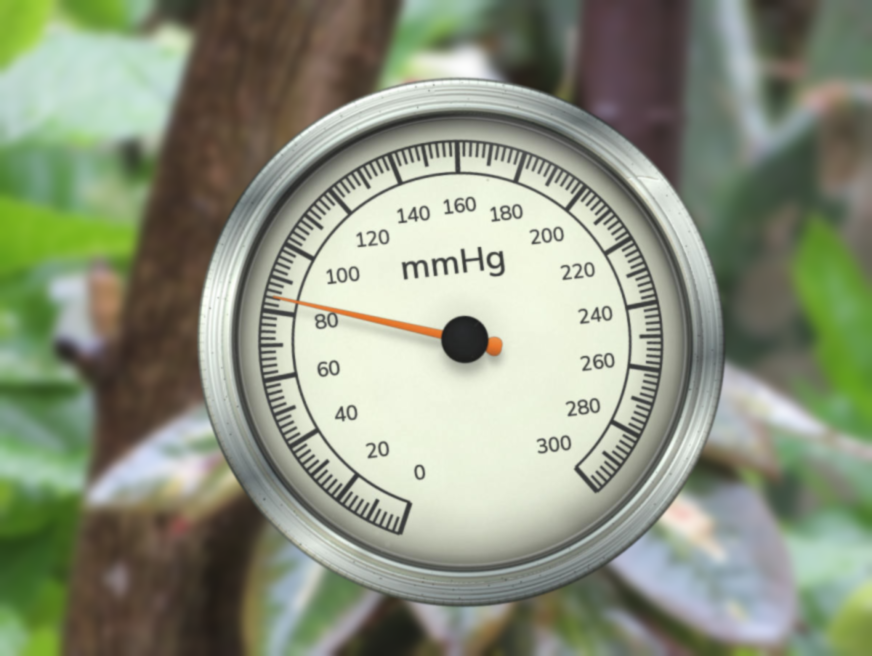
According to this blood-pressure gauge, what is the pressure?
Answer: 84 mmHg
